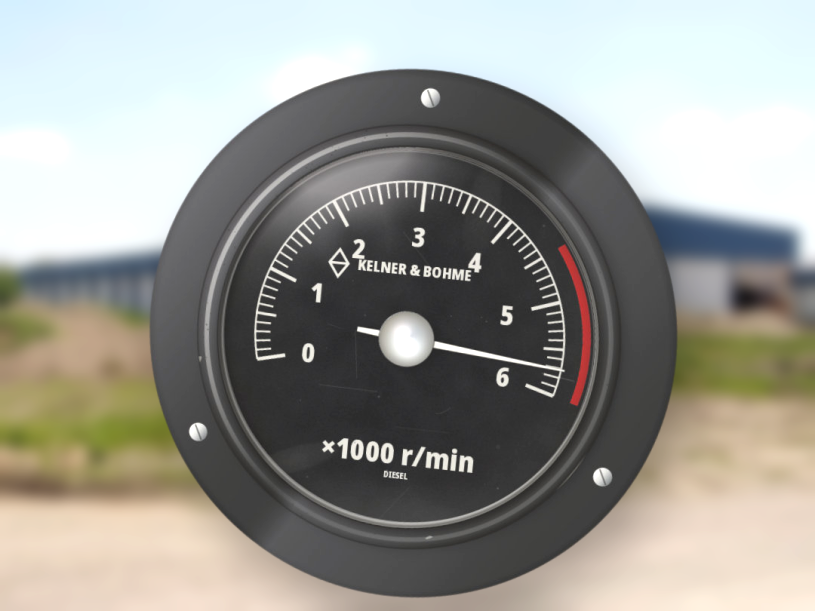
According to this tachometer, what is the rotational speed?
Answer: 5700 rpm
